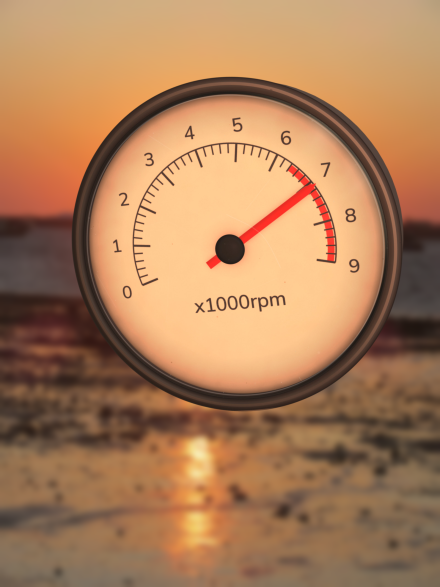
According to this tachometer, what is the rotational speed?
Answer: 7100 rpm
